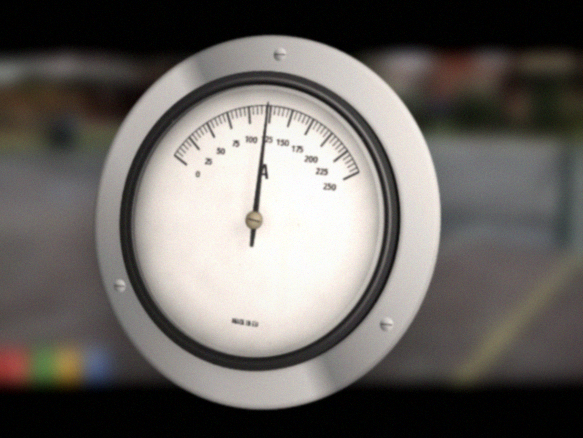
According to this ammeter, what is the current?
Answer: 125 A
